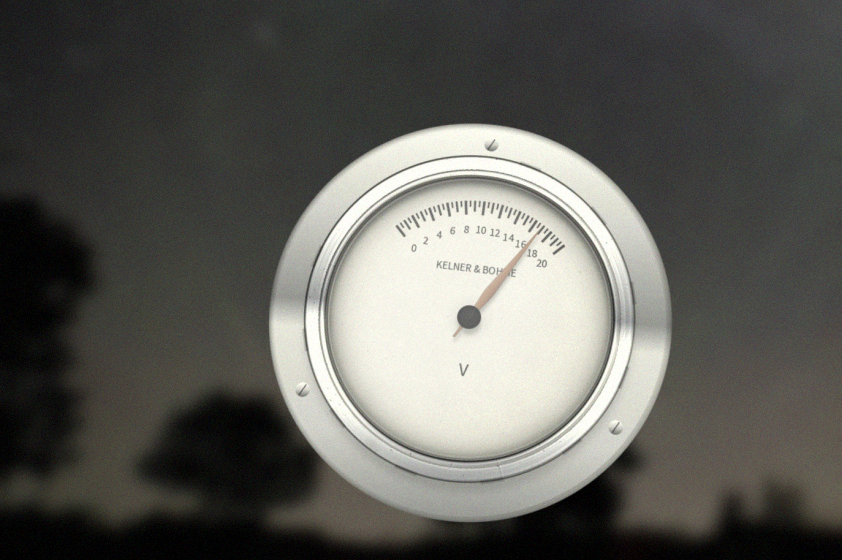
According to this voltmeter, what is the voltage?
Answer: 17 V
